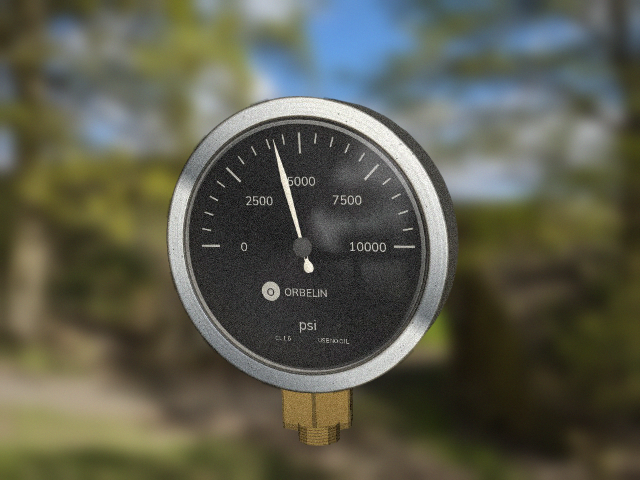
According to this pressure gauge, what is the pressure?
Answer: 4250 psi
